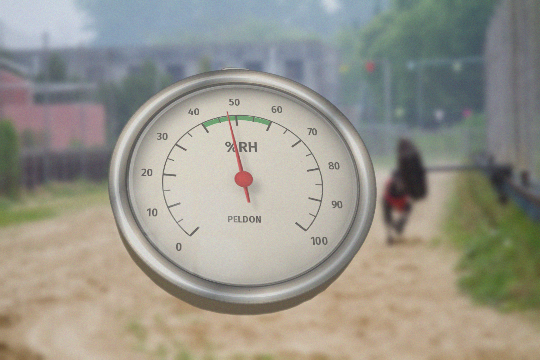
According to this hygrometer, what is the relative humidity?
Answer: 47.5 %
